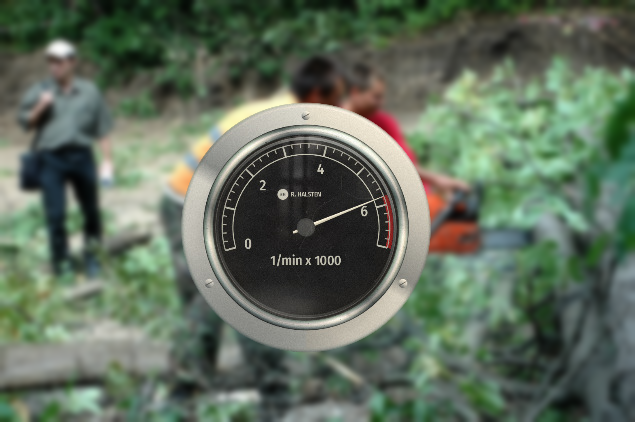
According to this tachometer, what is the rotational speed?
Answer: 5800 rpm
